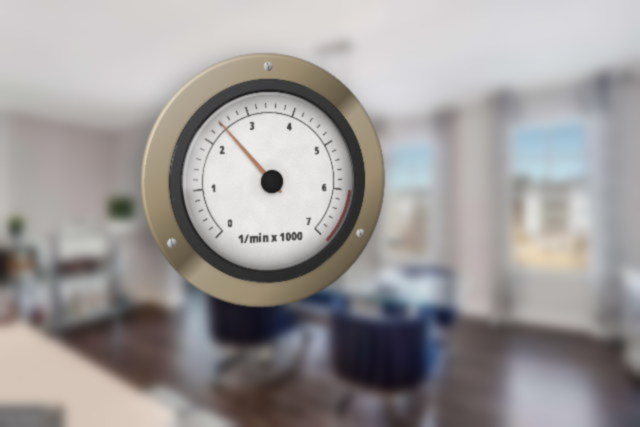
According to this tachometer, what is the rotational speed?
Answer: 2400 rpm
